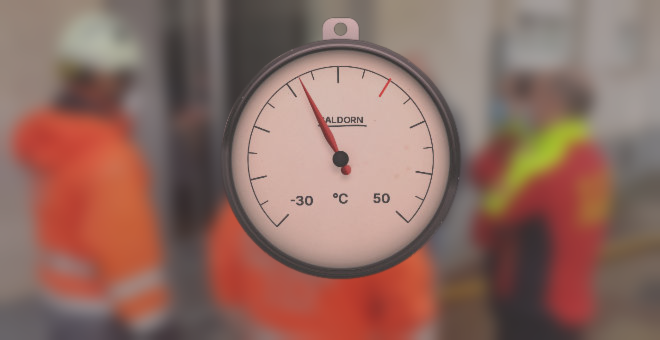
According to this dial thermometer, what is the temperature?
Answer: 2.5 °C
